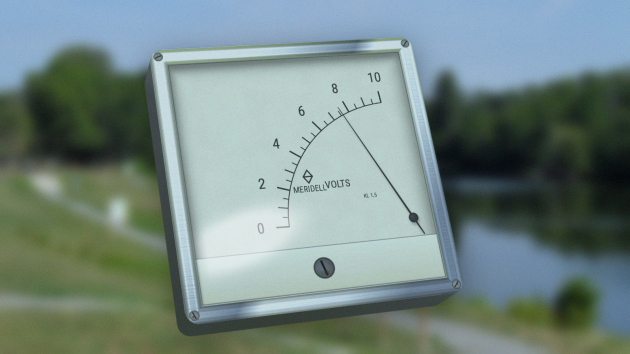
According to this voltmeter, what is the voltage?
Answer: 7.5 V
